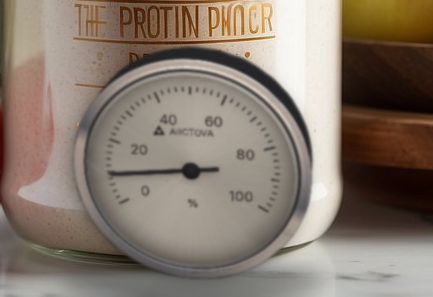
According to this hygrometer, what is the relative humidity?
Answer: 10 %
